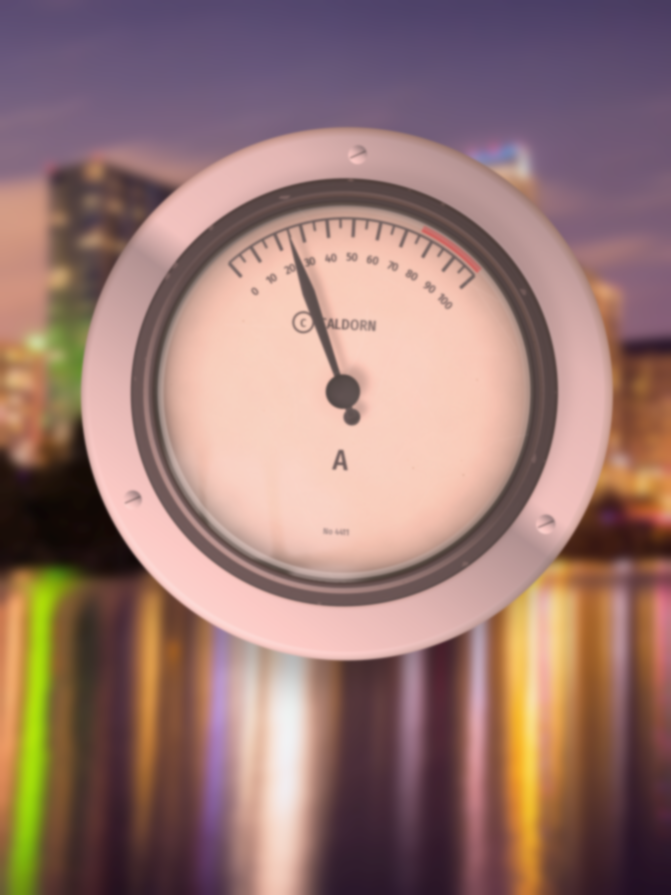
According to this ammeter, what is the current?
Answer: 25 A
